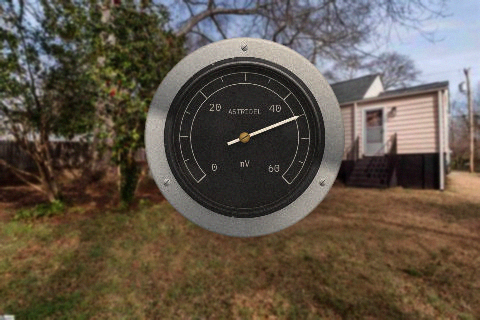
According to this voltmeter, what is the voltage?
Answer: 45 mV
